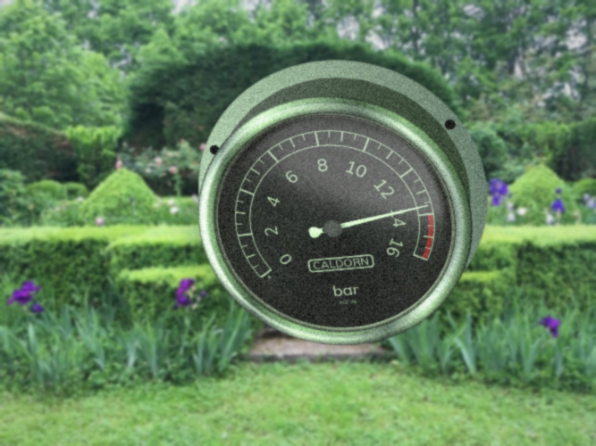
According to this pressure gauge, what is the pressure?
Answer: 13.5 bar
